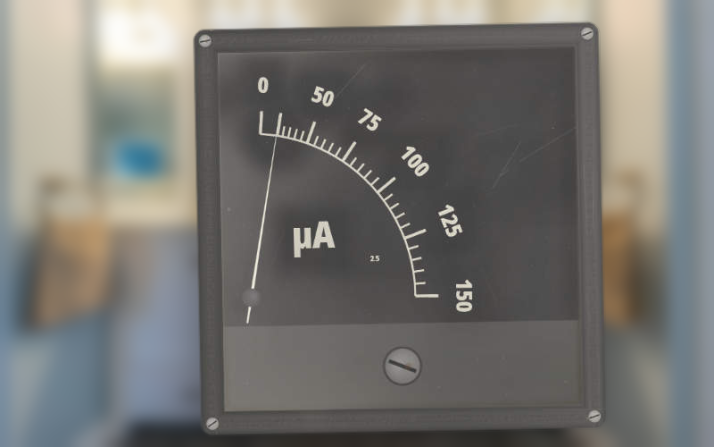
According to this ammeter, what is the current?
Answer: 25 µA
